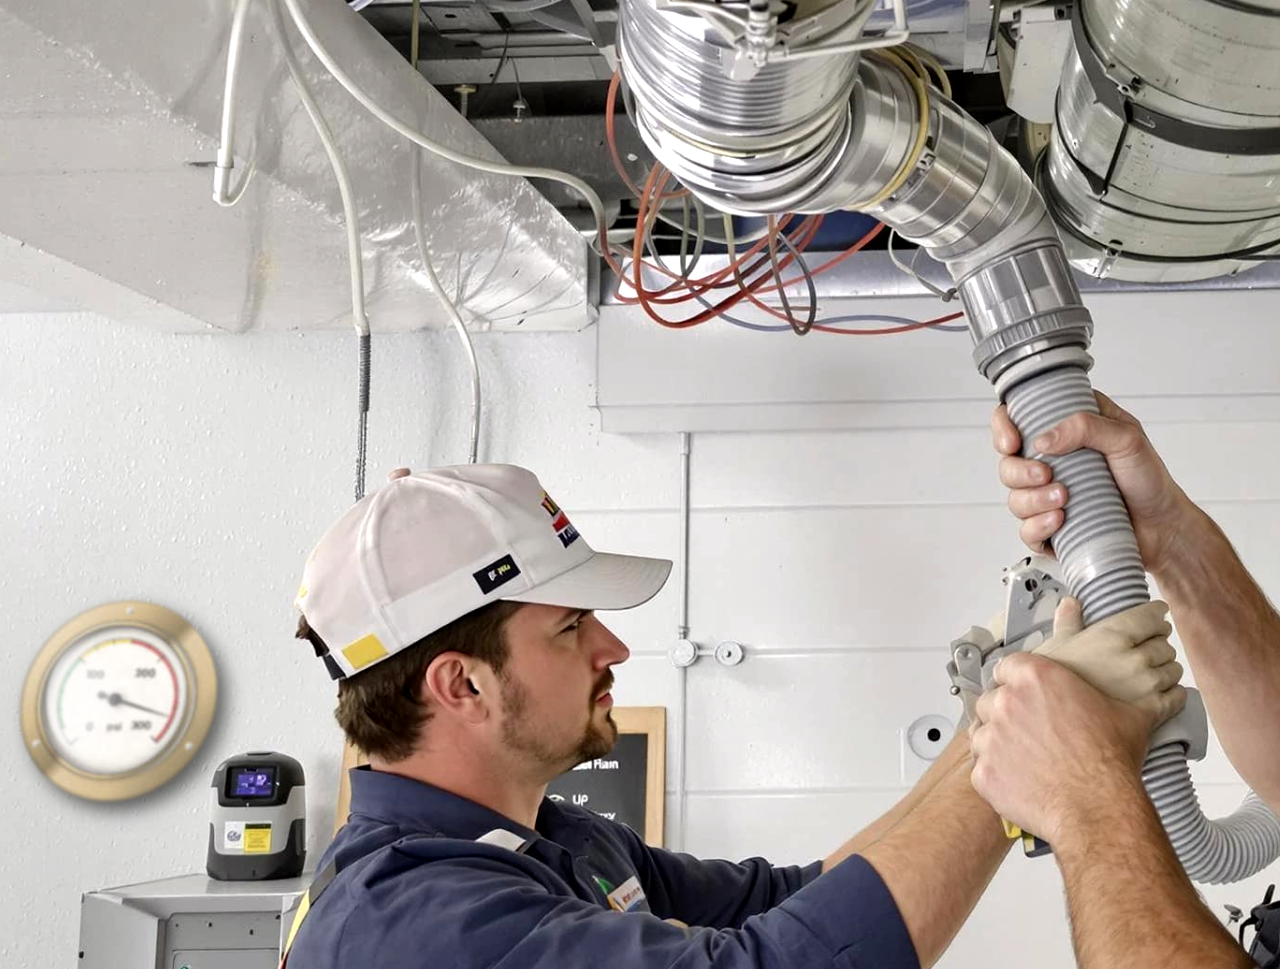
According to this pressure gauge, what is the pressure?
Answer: 270 psi
